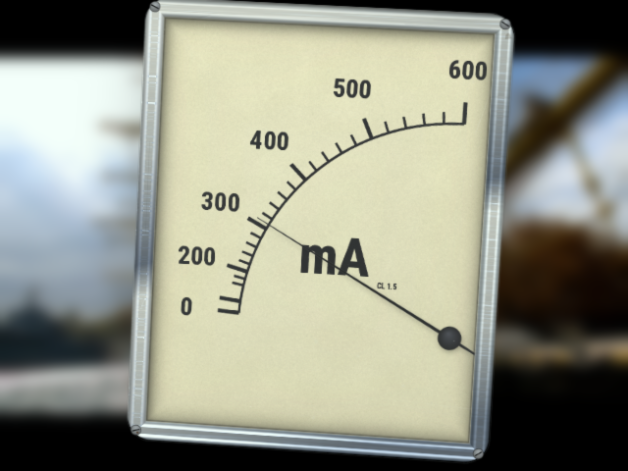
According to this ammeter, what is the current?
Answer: 310 mA
